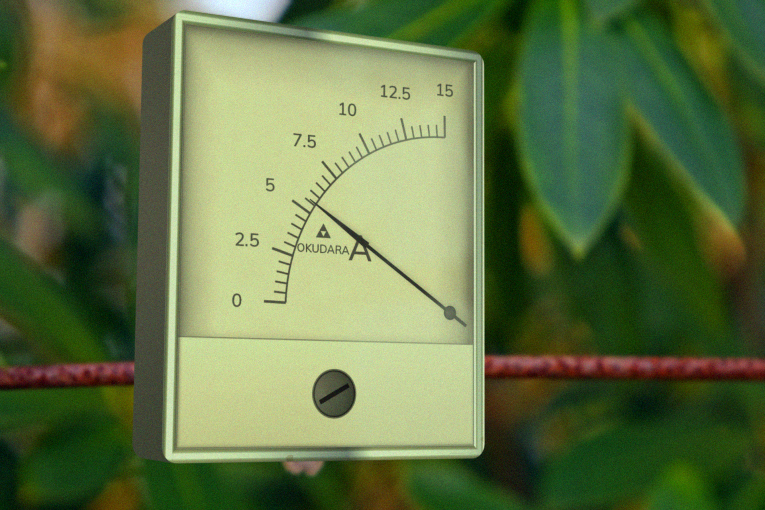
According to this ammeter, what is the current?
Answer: 5.5 A
